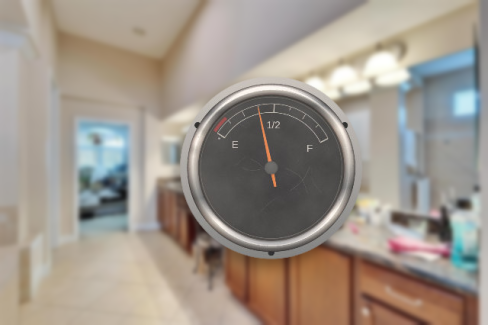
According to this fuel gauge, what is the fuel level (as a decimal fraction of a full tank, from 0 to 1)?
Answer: 0.375
